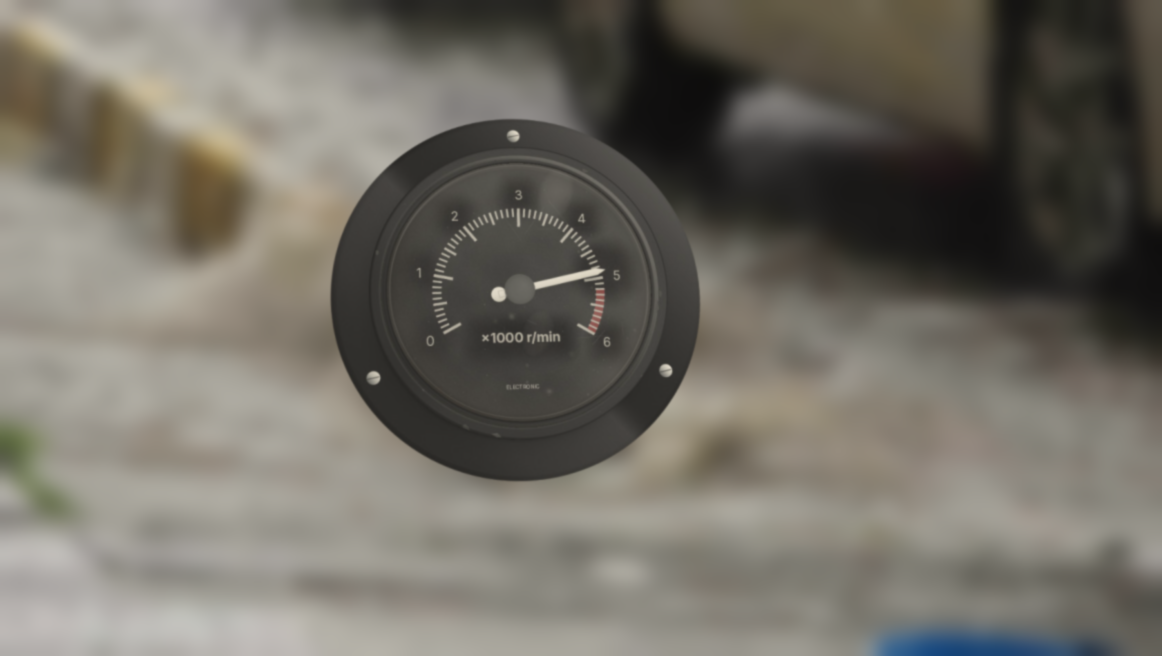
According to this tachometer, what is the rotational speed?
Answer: 4900 rpm
